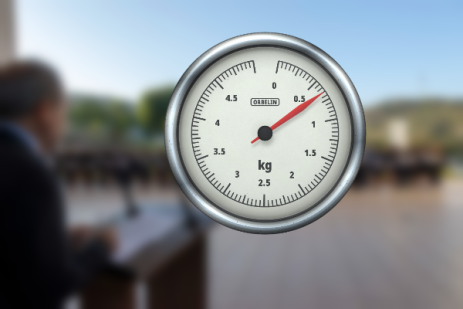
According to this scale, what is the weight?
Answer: 0.65 kg
